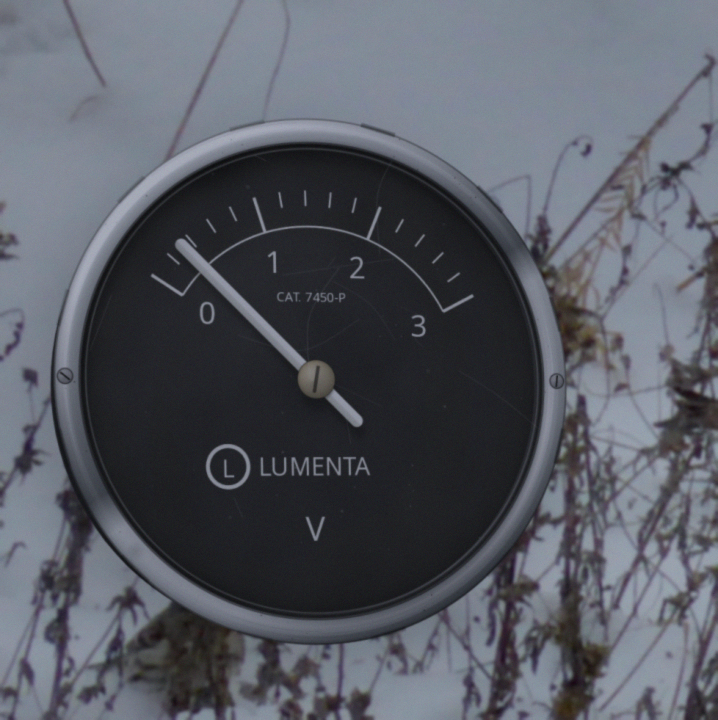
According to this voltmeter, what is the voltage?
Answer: 0.3 V
